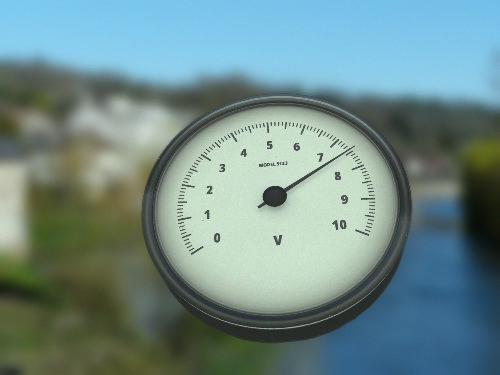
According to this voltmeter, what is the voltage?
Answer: 7.5 V
